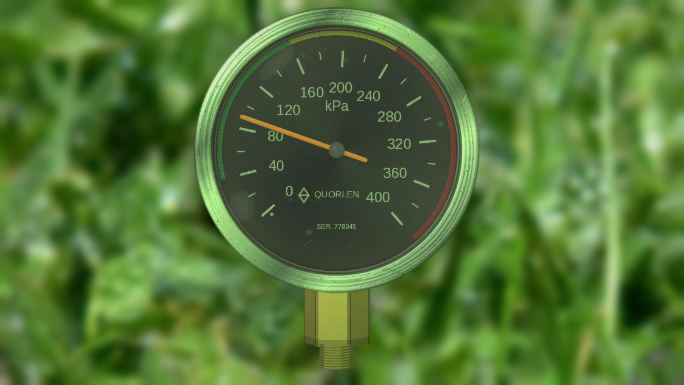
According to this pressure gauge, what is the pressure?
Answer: 90 kPa
